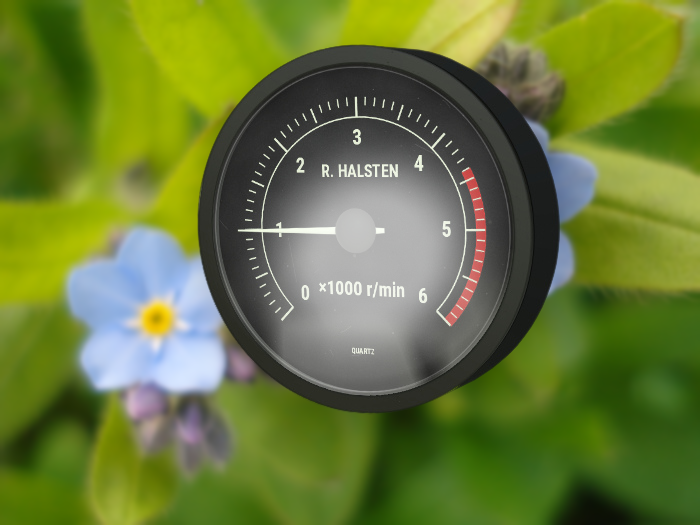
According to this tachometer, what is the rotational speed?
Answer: 1000 rpm
